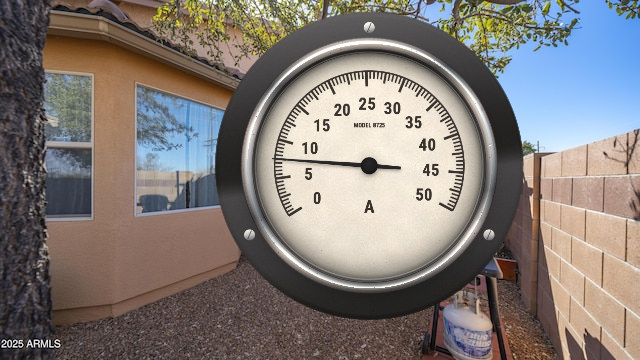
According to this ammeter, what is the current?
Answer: 7.5 A
